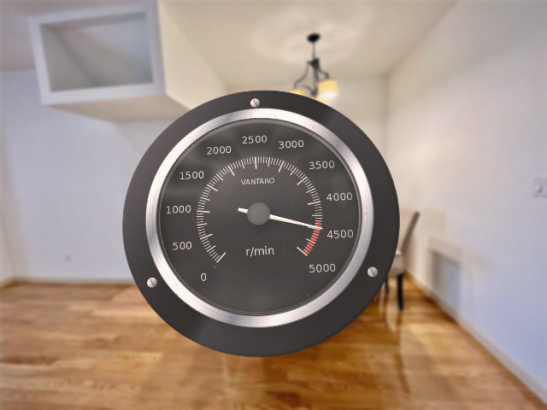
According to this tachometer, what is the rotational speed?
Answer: 4500 rpm
